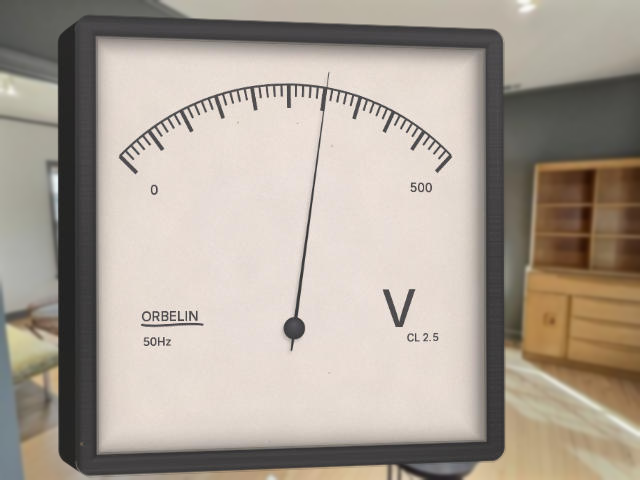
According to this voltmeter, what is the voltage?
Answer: 300 V
